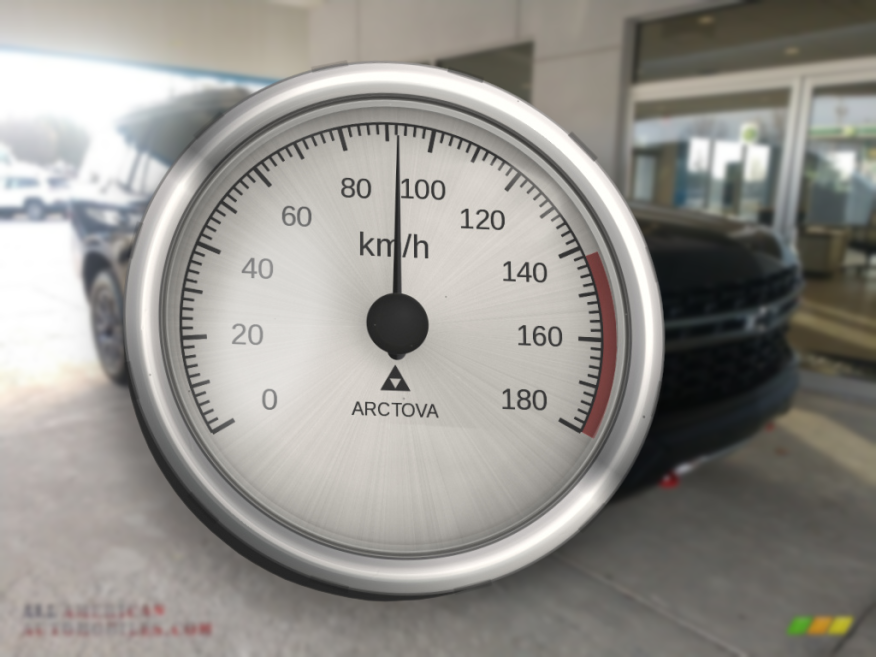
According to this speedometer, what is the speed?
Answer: 92 km/h
